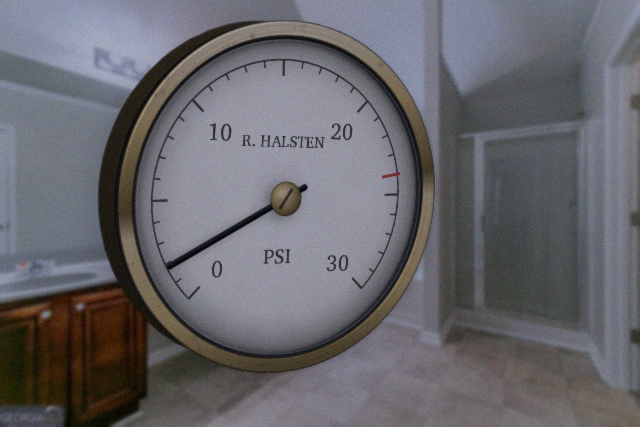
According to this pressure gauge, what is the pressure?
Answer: 2 psi
